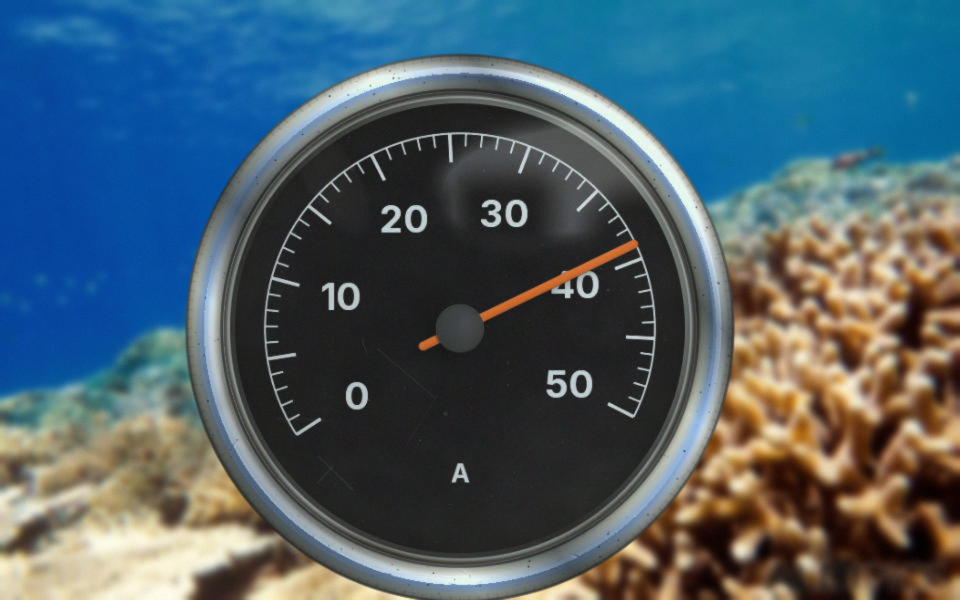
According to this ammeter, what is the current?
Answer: 39 A
